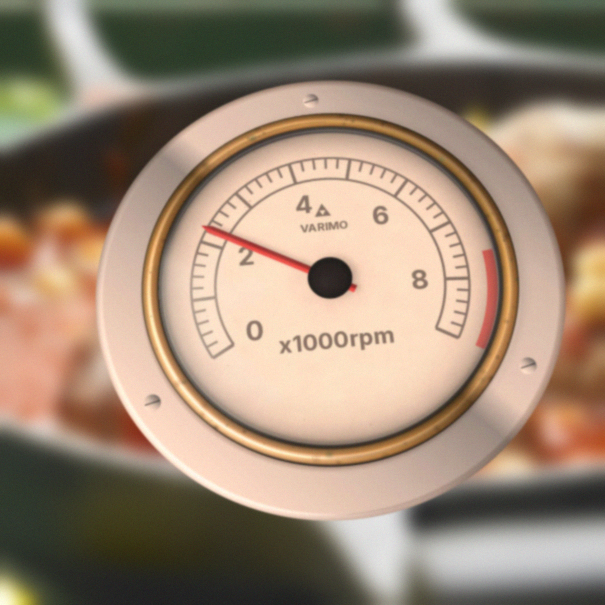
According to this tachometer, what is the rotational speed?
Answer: 2200 rpm
